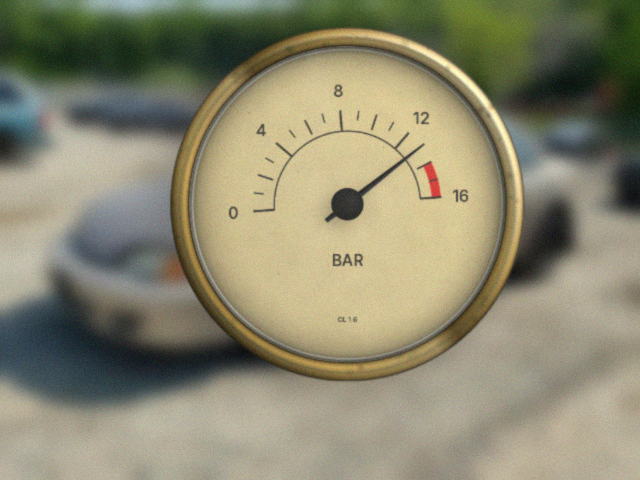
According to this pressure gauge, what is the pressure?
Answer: 13 bar
